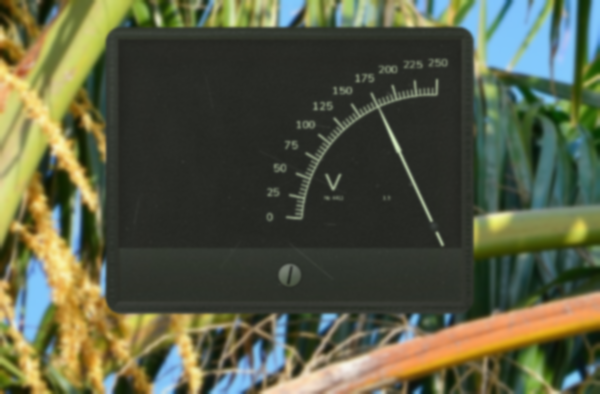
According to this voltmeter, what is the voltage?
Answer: 175 V
